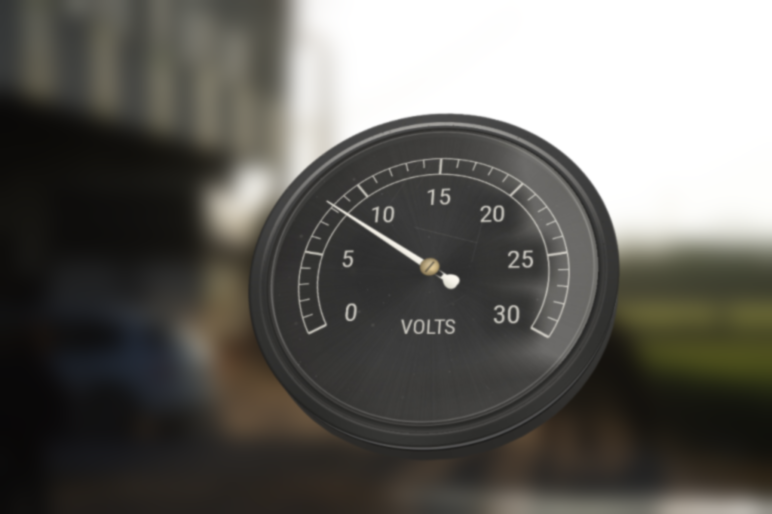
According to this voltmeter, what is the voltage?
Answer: 8 V
